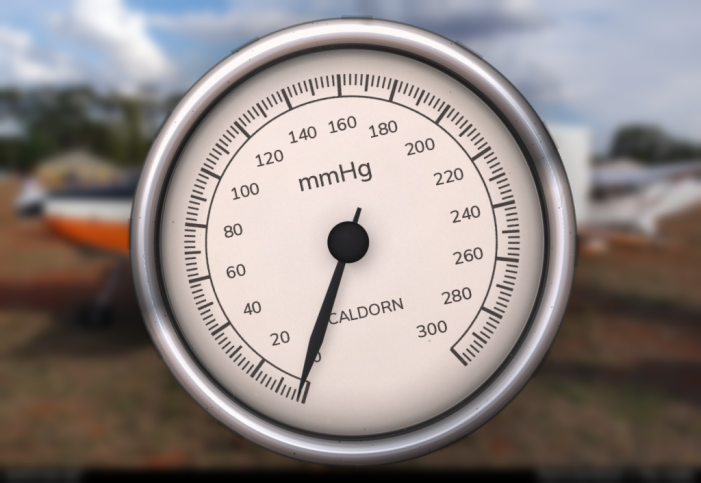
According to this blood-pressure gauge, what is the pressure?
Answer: 2 mmHg
